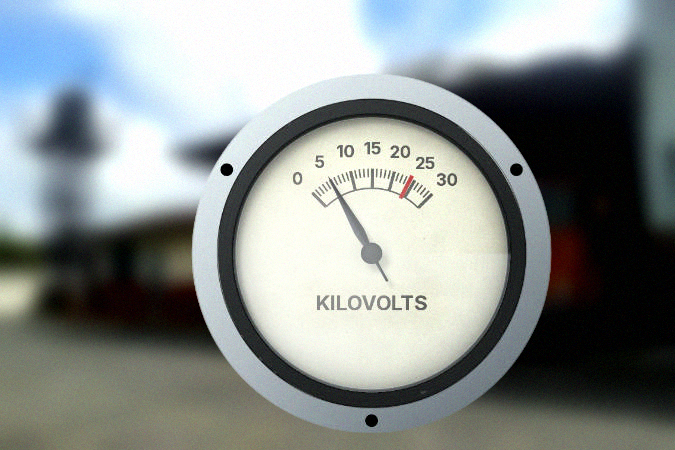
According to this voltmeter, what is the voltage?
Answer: 5 kV
